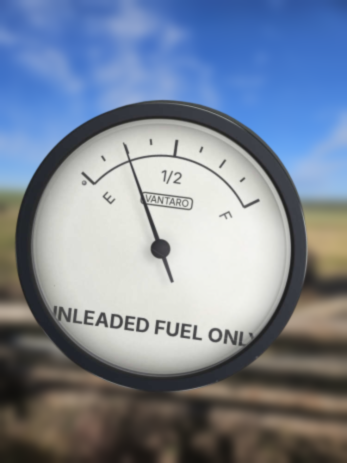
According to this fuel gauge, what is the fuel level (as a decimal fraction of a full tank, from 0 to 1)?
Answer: 0.25
